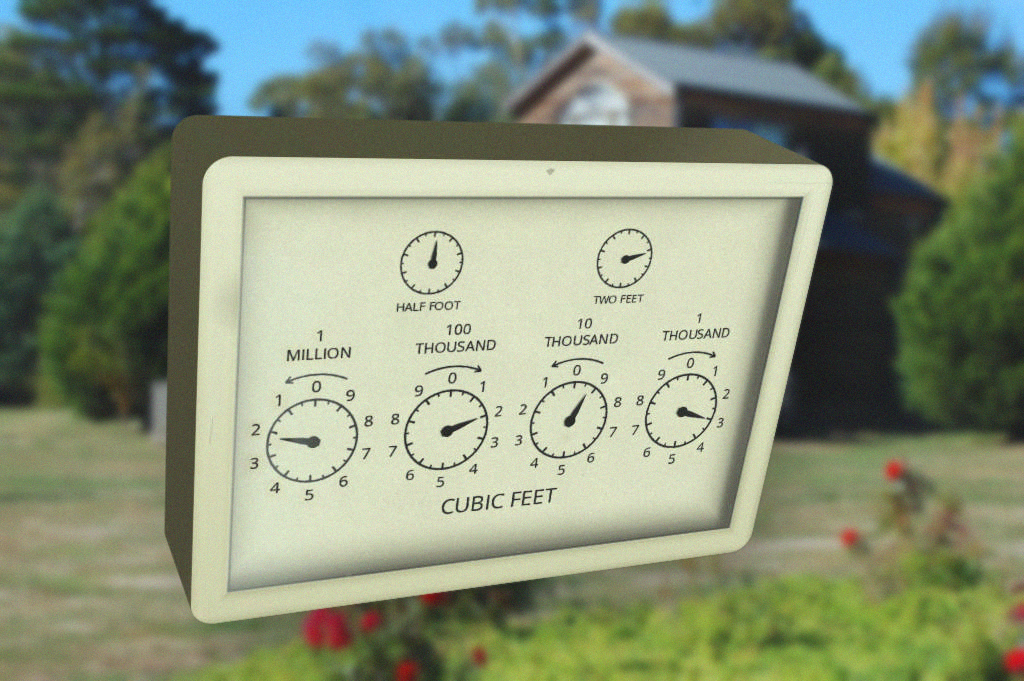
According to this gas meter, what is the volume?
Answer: 219300 ft³
